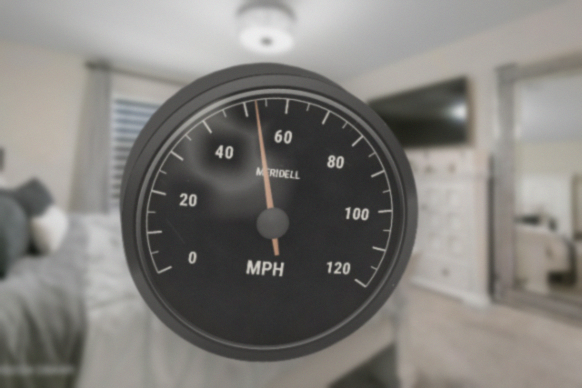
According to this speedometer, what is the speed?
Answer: 52.5 mph
